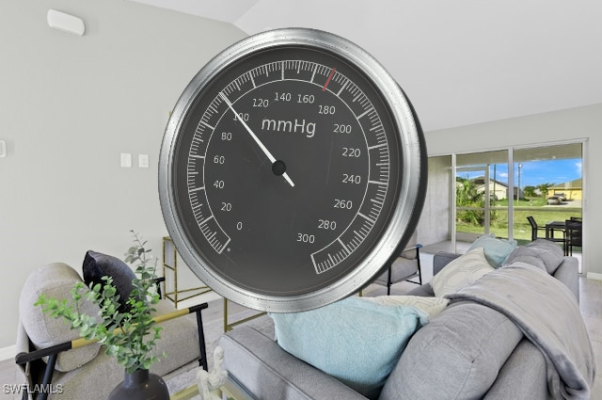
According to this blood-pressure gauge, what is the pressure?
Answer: 100 mmHg
